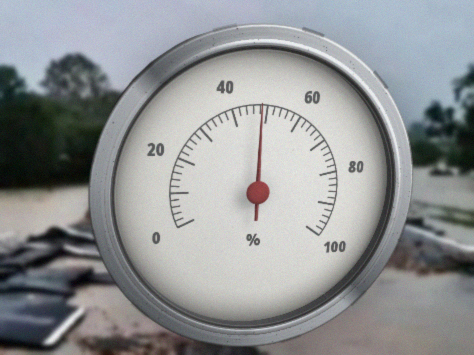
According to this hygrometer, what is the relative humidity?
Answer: 48 %
